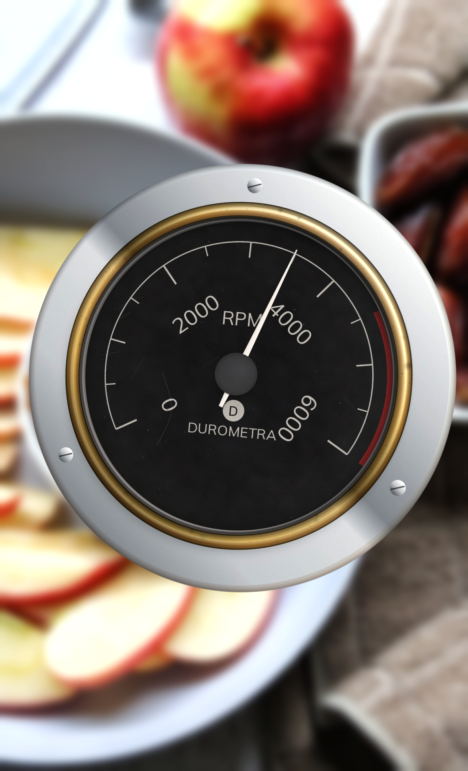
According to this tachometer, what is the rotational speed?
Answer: 3500 rpm
